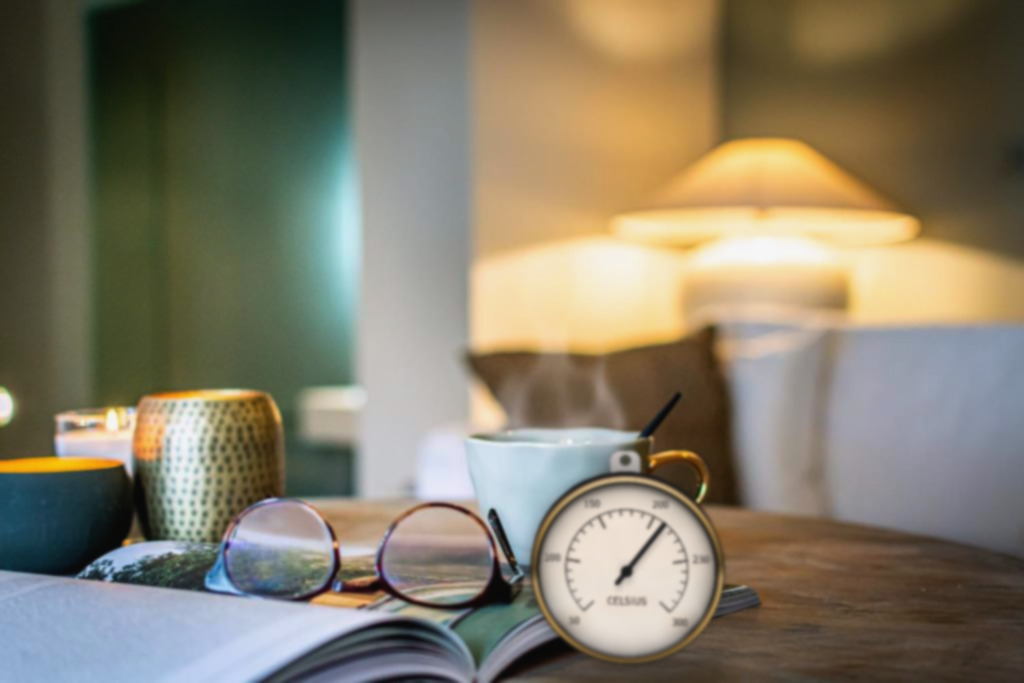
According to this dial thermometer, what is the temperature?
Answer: 210 °C
